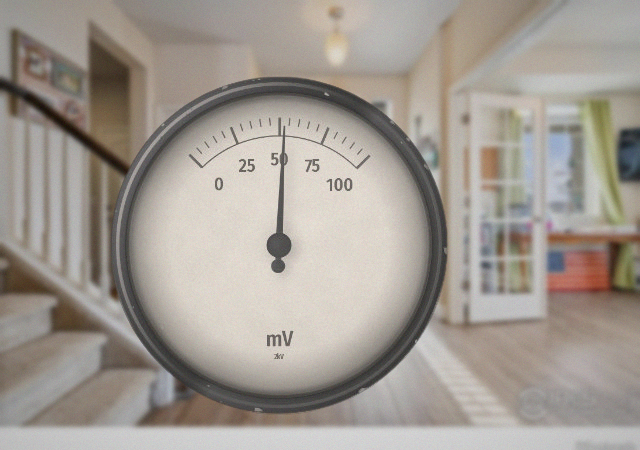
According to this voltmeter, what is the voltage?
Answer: 52.5 mV
